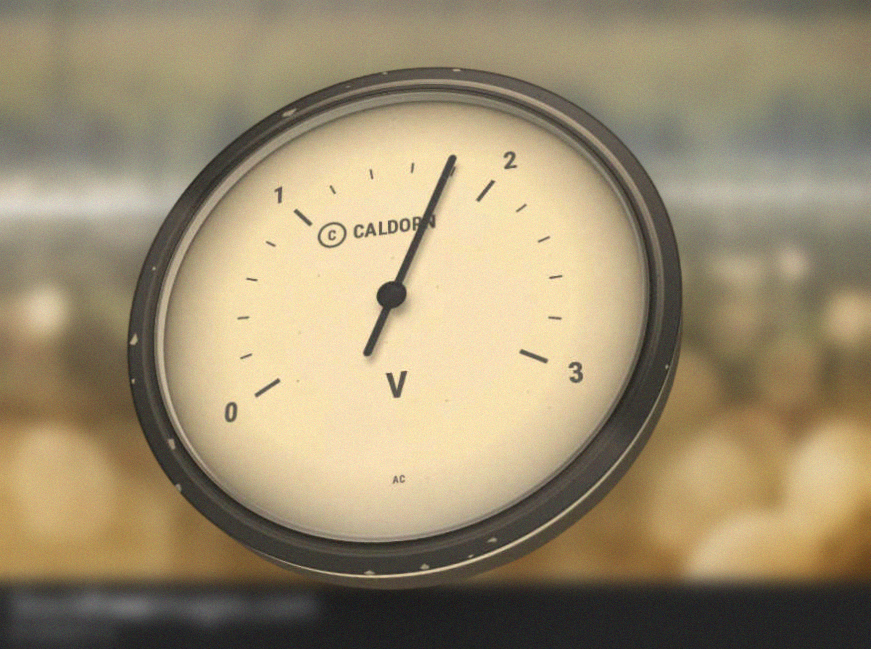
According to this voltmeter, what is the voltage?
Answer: 1.8 V
